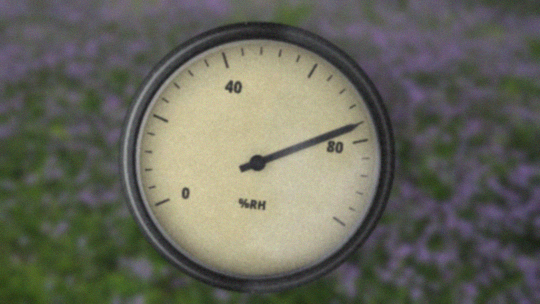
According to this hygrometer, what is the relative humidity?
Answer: 76 %
